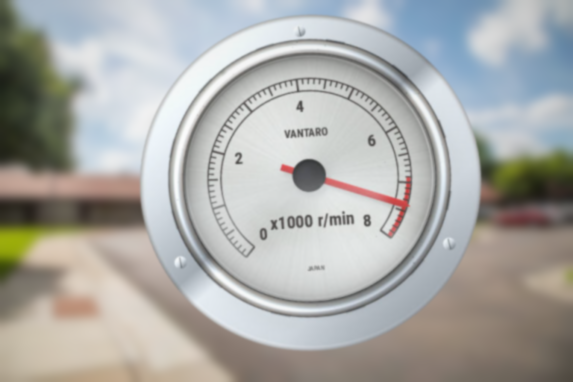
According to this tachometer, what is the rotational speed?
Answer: 7400 rpm
